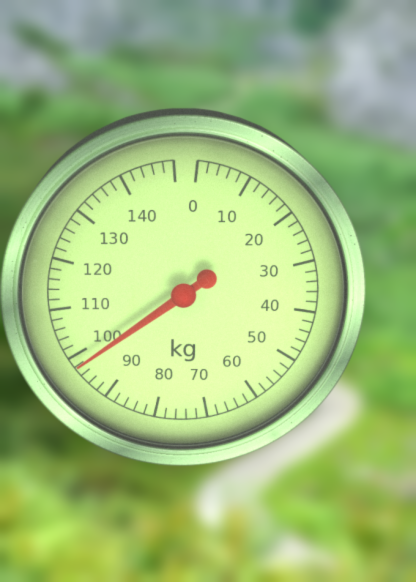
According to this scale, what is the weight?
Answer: 98 kg
